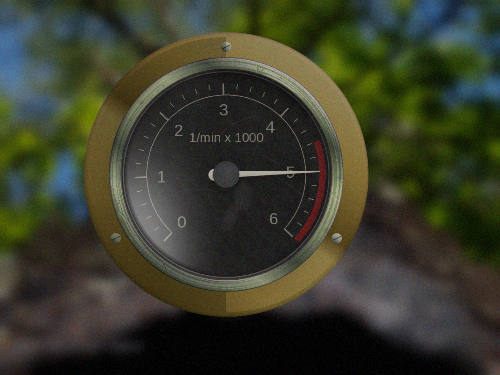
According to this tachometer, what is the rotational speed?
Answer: 5000 rpm
